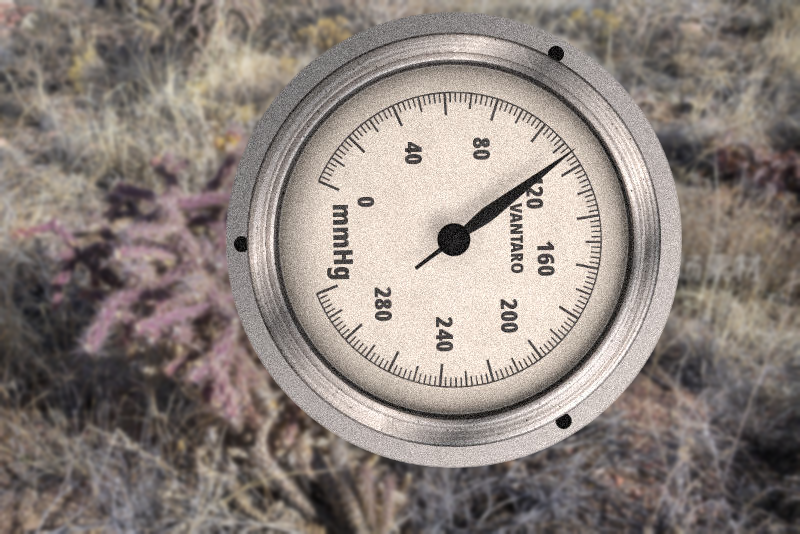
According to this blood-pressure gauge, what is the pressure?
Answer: 114 mmHg
